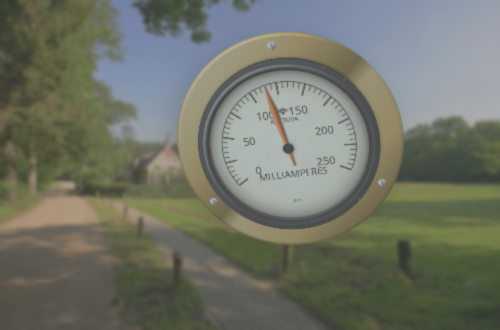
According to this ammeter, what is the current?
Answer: 115 mA
